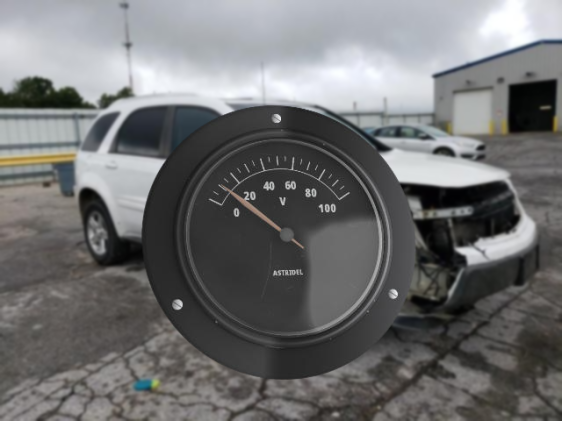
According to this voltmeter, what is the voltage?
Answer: 10 V
